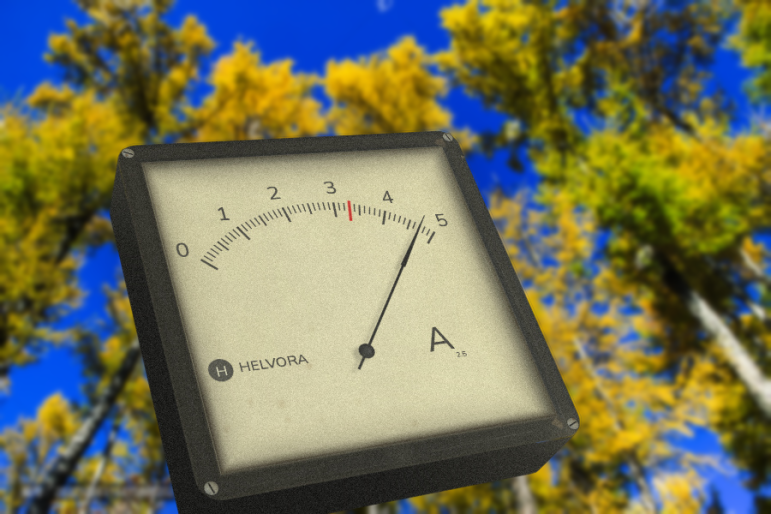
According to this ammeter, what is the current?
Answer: 4.7 A
